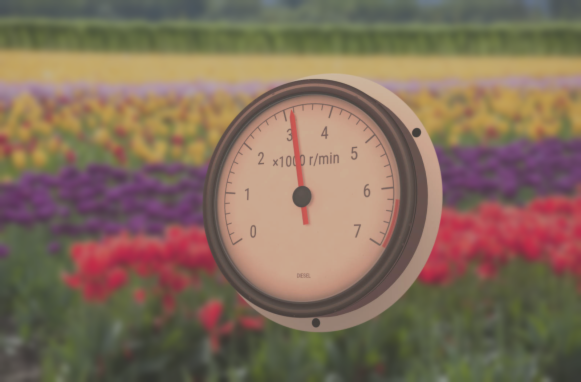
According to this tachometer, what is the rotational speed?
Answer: 3200 rpm
